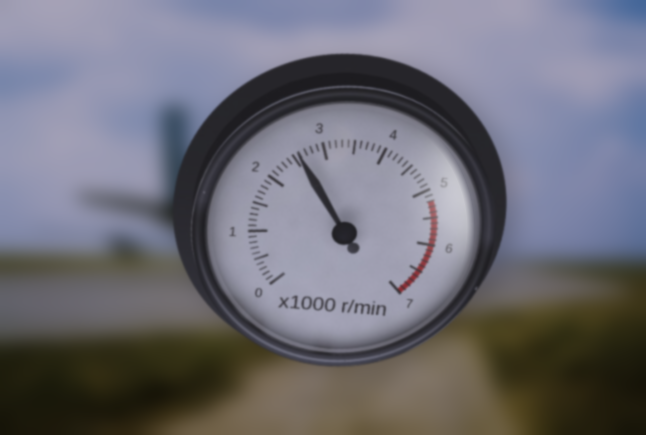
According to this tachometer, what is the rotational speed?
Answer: 2600 rpm
